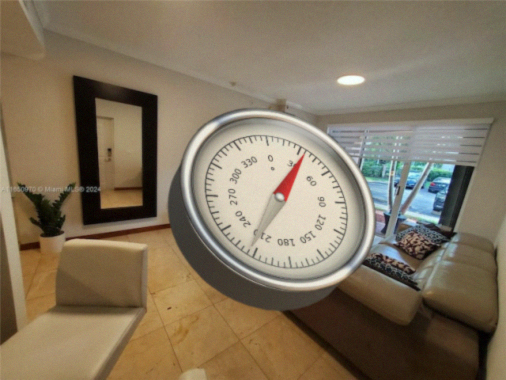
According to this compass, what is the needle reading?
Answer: 35 °
